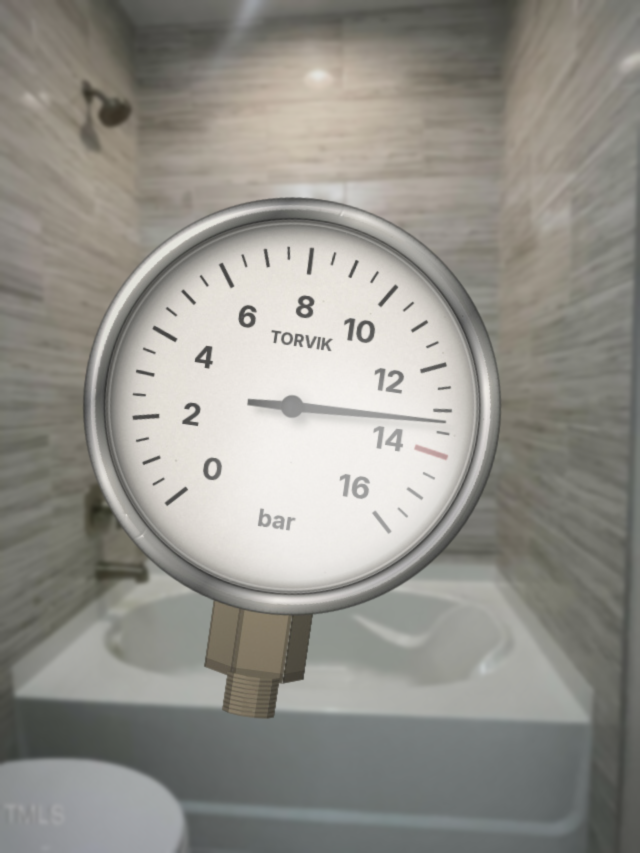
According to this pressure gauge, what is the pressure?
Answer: 13.25 bar
